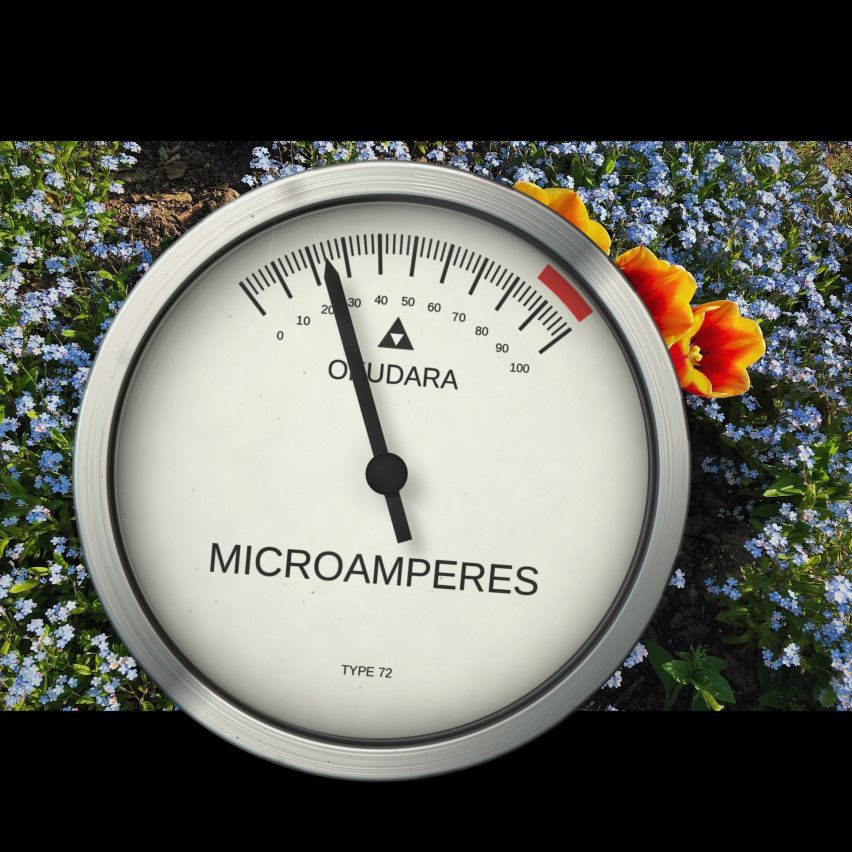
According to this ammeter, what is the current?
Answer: 24 µA
